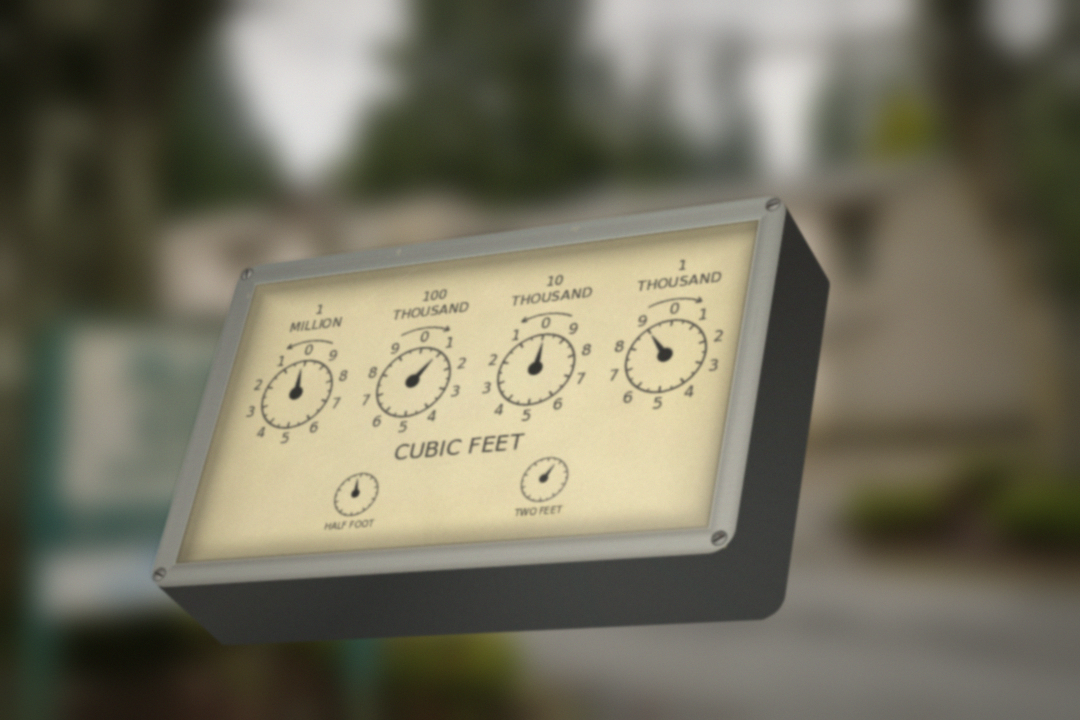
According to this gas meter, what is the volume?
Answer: 9900 ft³
